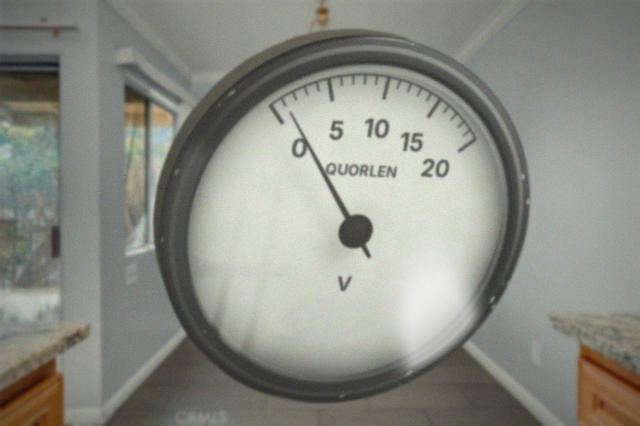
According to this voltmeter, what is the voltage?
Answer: 1 V
